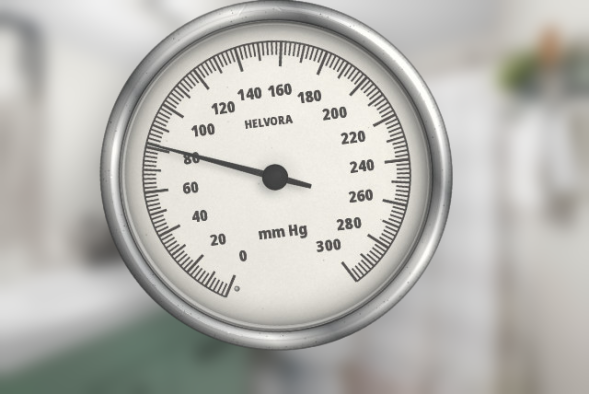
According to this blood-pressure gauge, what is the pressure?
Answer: 82 mmHg
